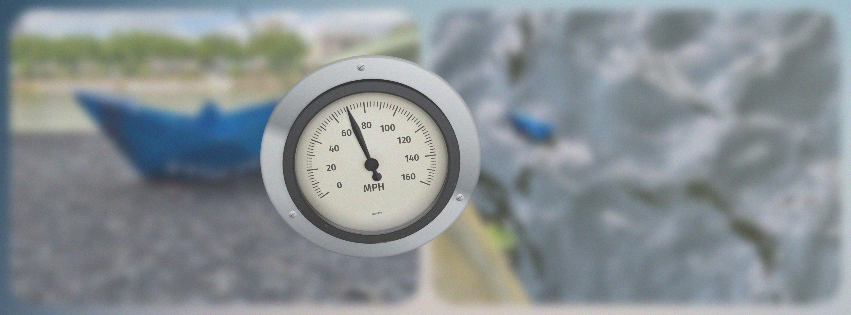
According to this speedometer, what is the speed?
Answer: 70 mph
